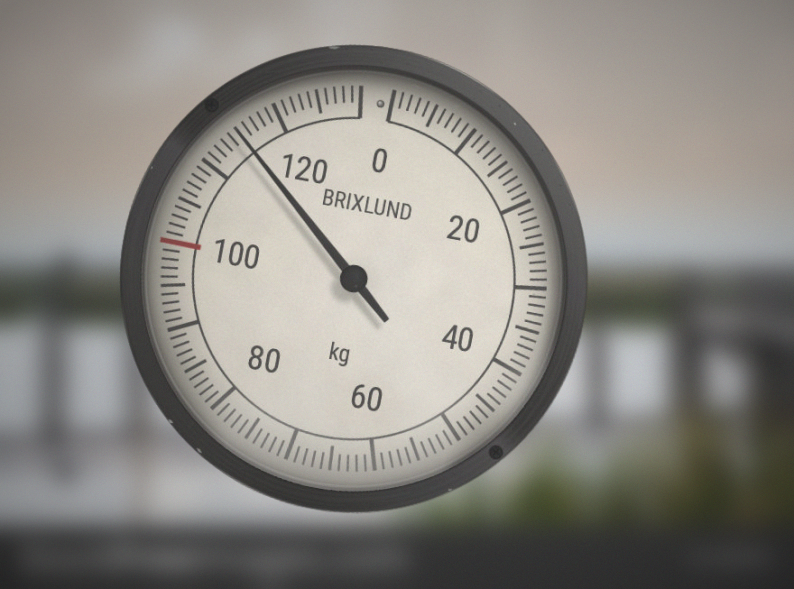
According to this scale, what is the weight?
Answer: 115 kg
